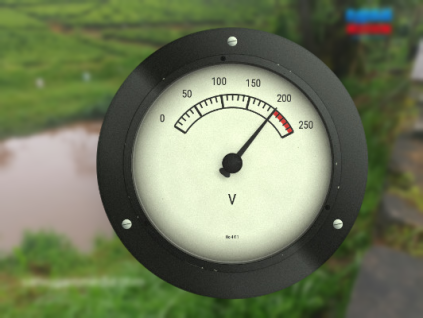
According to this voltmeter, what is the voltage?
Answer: 200 V
